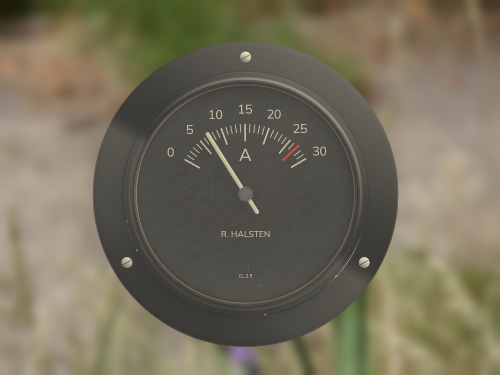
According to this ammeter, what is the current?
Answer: 7 A
